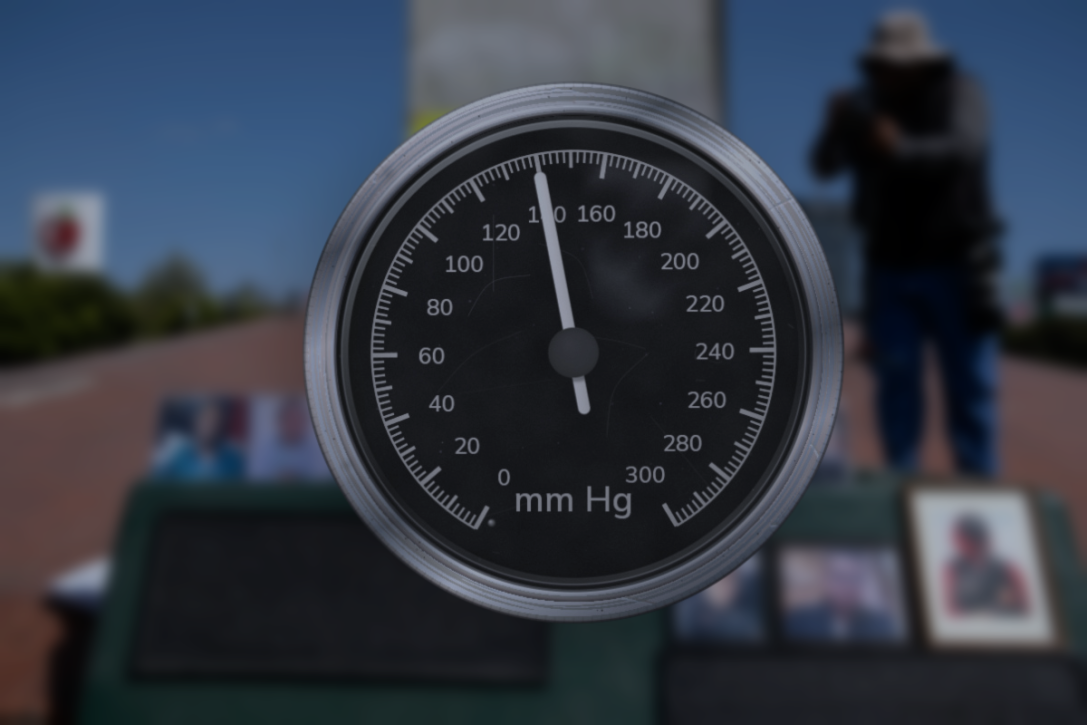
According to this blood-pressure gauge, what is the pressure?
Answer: 140 mmHg
